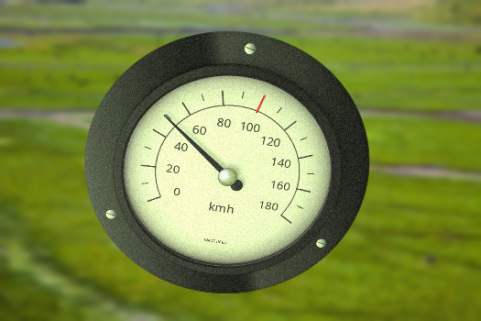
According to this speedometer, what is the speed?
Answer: 50 km/h
